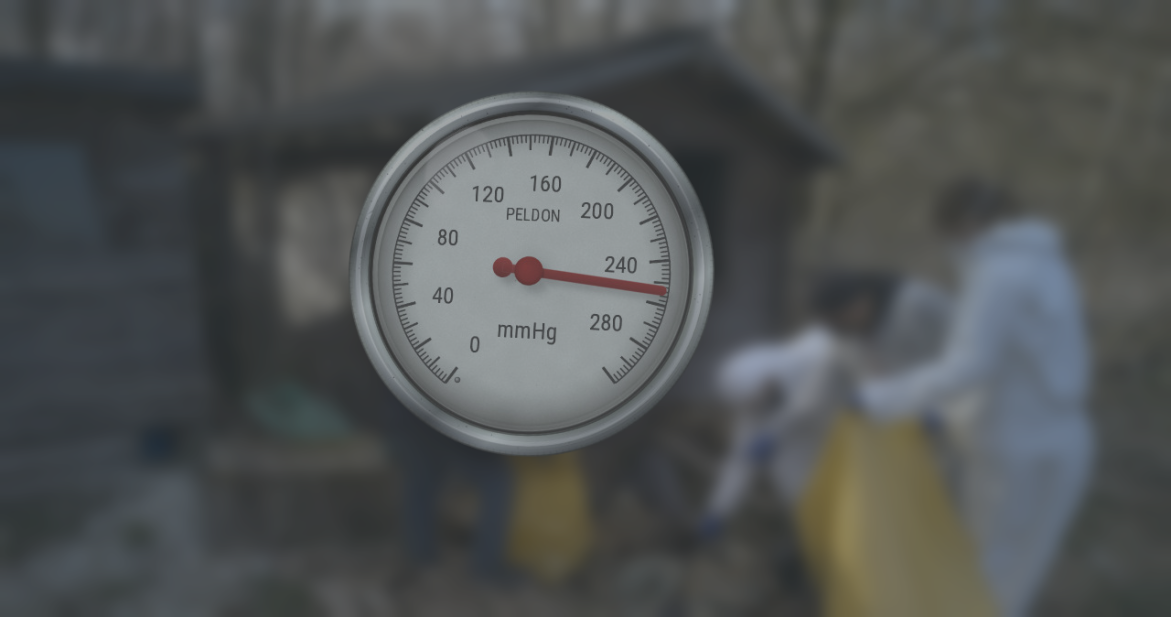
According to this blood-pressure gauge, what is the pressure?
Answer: 254 mmHg
